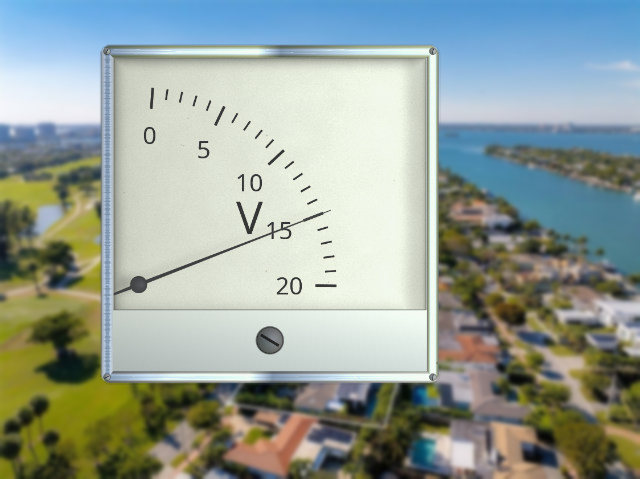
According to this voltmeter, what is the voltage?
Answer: 15 V
